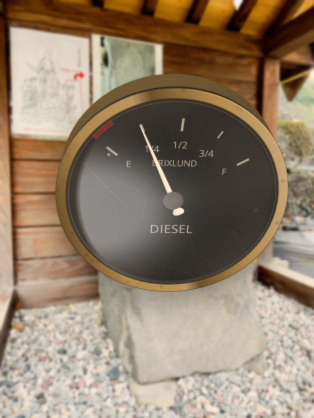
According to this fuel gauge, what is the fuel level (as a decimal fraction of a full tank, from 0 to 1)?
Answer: 0.25
